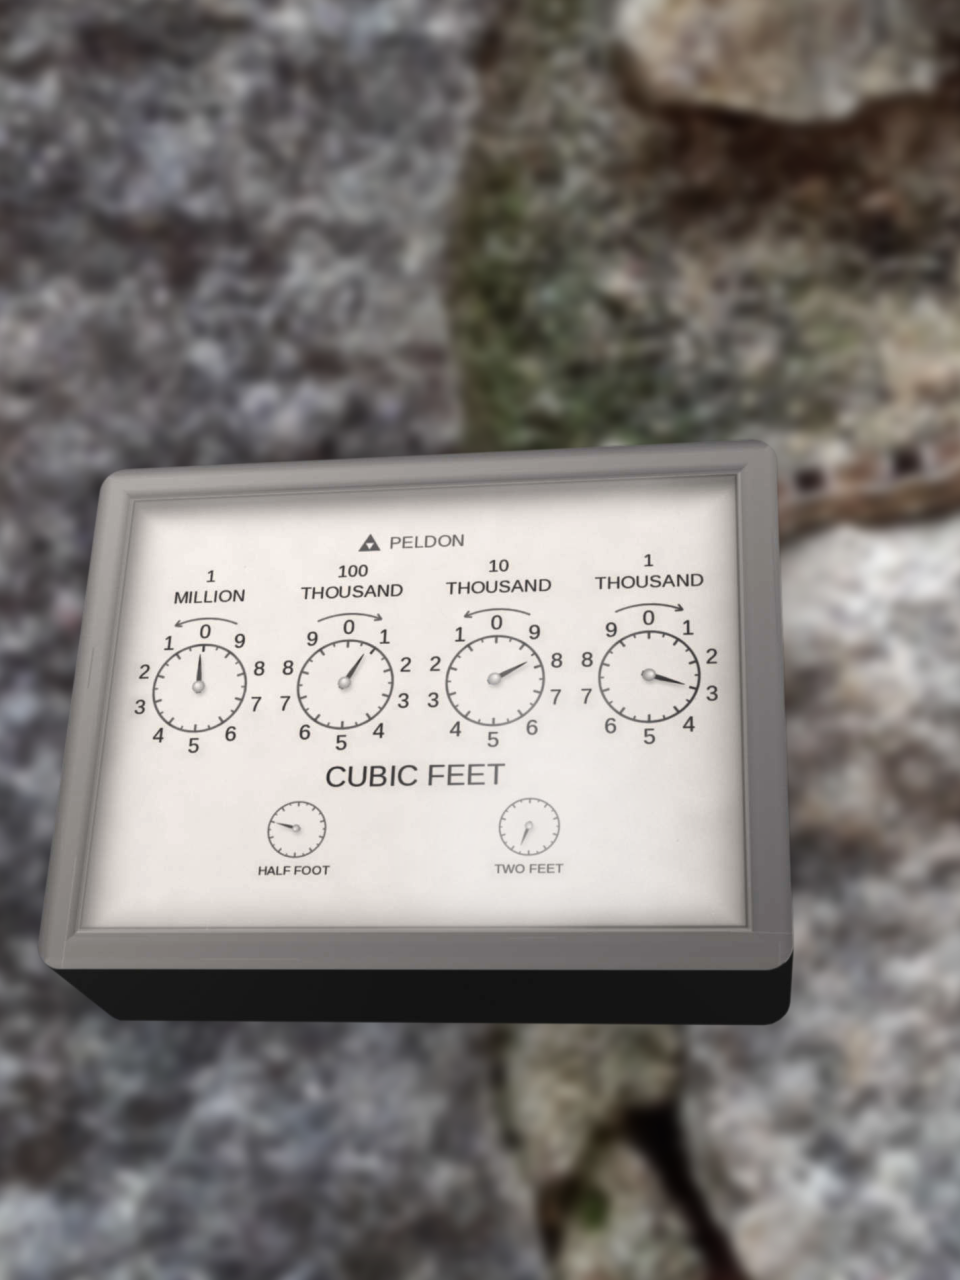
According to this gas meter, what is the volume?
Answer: 8300 ft³
